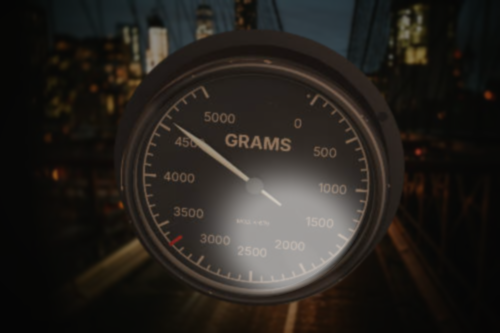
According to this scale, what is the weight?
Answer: 4600 g
